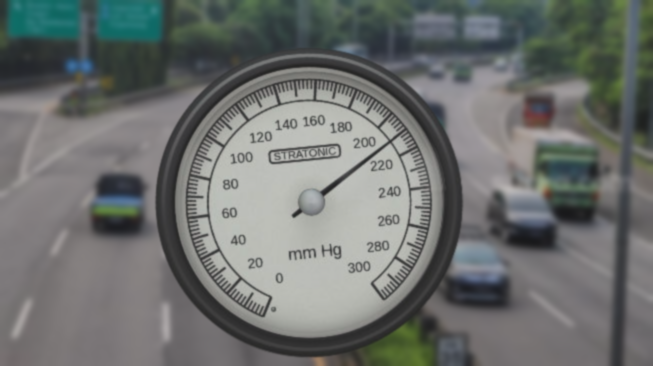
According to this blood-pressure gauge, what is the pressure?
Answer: 210 mmHg
